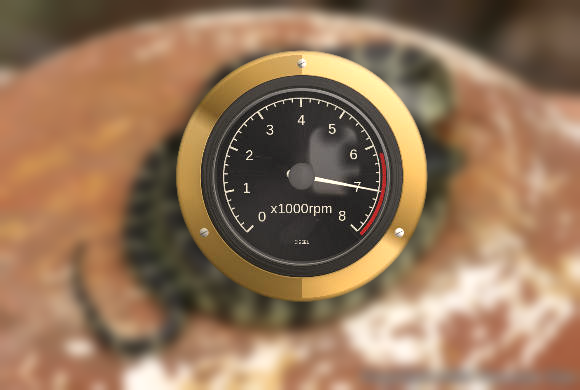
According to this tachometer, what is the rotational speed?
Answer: 7000 rpm
